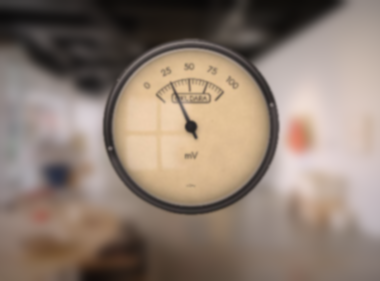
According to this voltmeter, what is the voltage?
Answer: 25 mV
